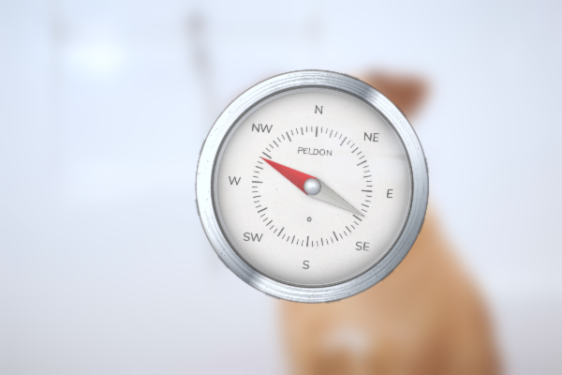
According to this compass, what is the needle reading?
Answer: 295 °
